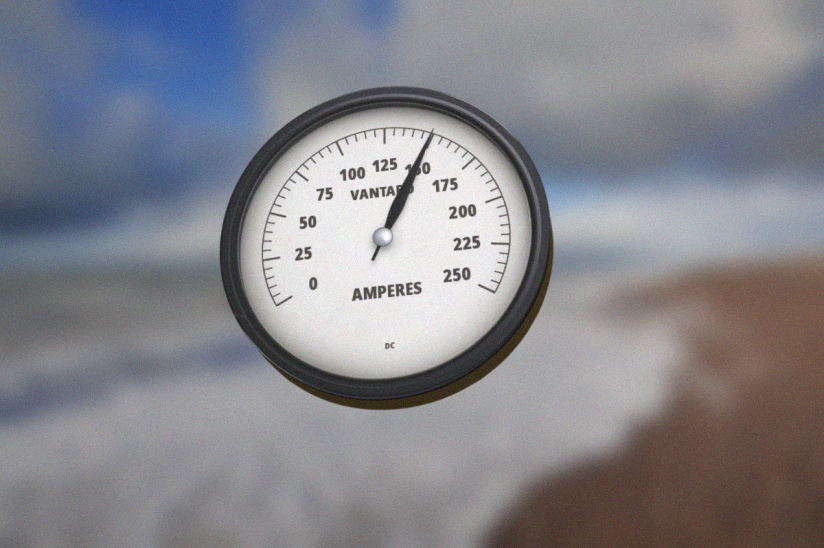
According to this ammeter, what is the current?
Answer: 150 A
